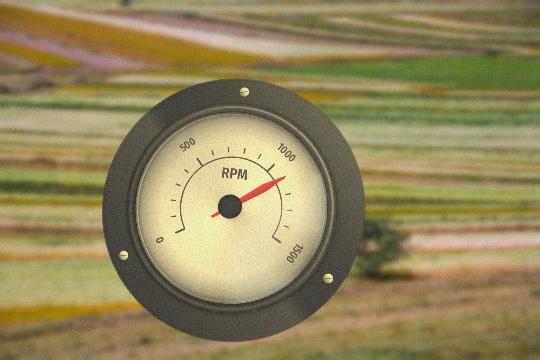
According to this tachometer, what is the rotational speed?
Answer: 1100 rpm
